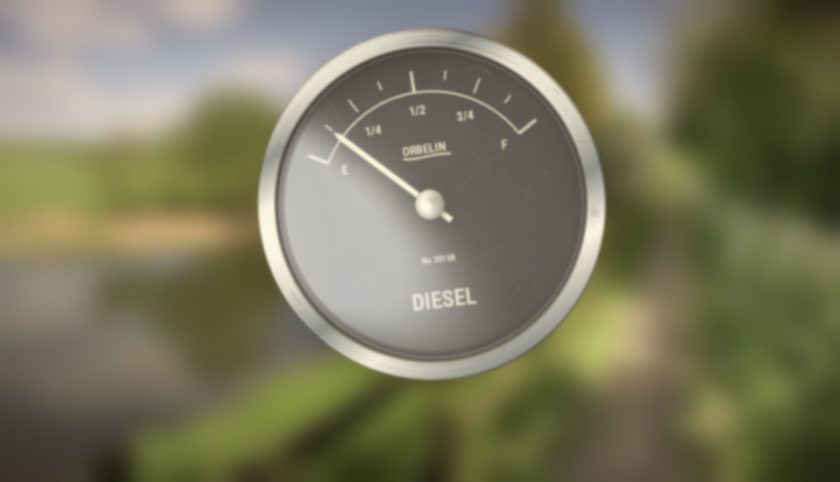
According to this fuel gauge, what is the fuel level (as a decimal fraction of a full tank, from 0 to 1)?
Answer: 0.125
